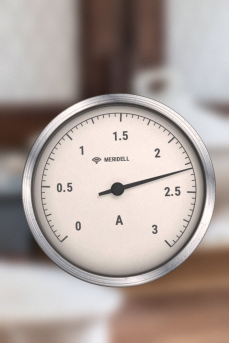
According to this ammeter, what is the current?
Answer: 2.3 A
